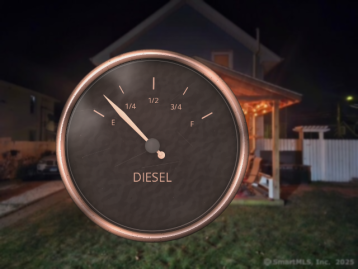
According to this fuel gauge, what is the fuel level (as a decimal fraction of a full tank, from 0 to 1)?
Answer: 0.125
